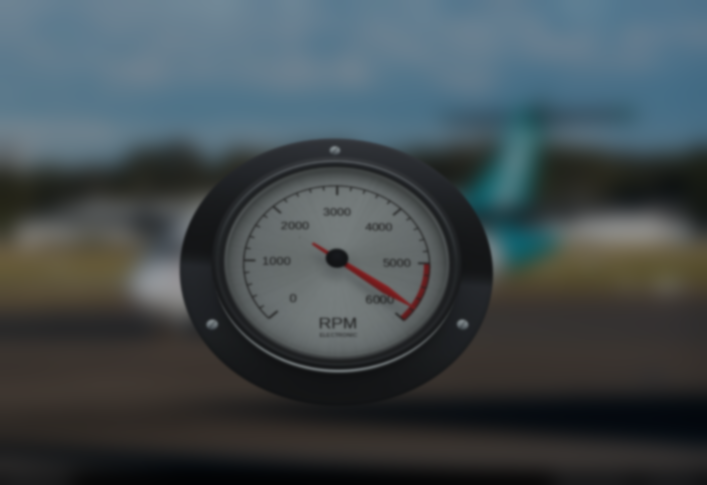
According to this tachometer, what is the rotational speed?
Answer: 5800 rpm
